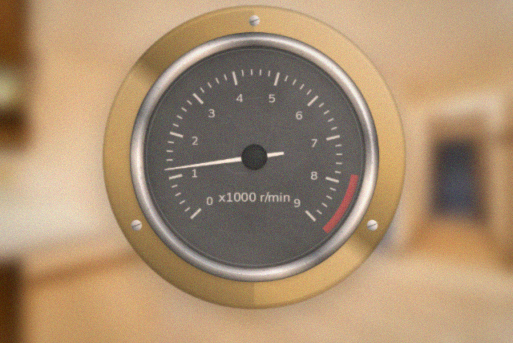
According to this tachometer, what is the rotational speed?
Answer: 1200 rpm
